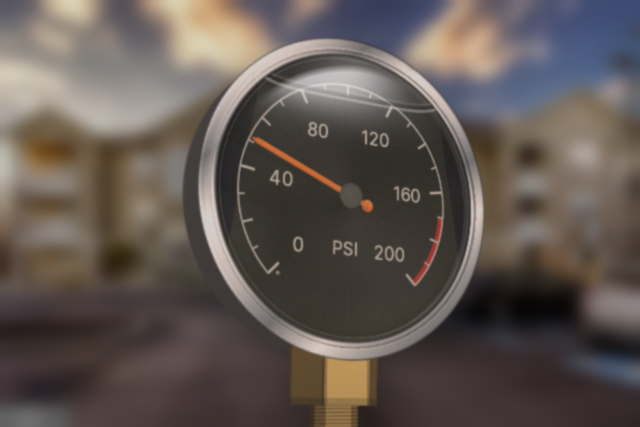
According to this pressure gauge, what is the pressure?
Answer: 50 psi
